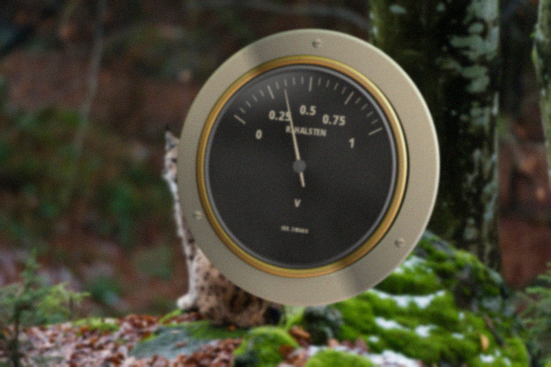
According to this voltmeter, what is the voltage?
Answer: 0.35 V
